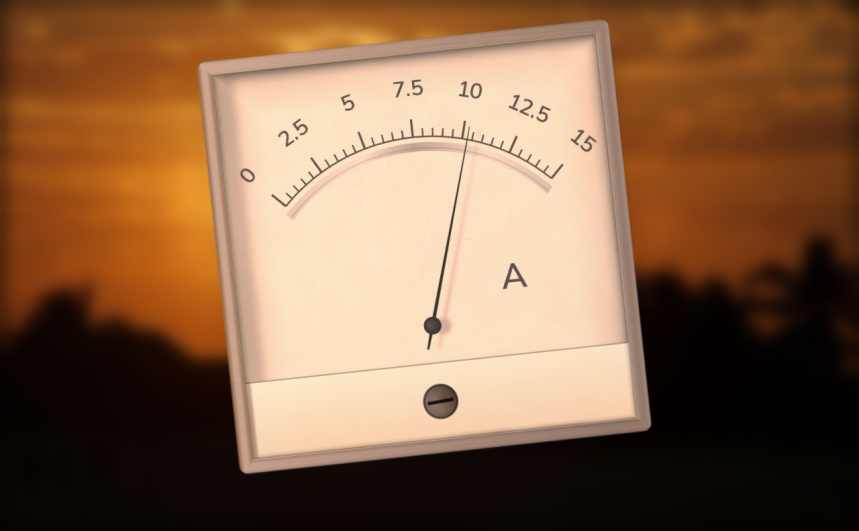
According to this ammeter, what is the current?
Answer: 10.25 A
